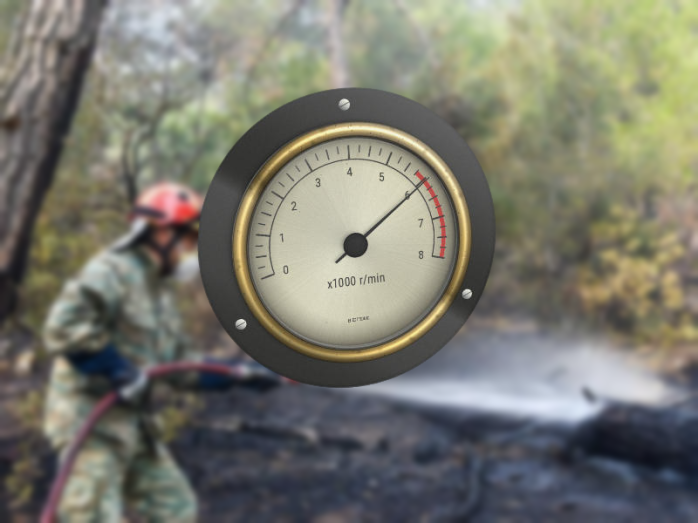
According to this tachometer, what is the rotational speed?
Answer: 6000 rpm
